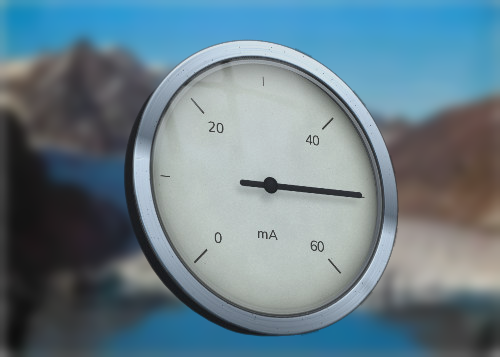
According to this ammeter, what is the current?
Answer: 50 mA
